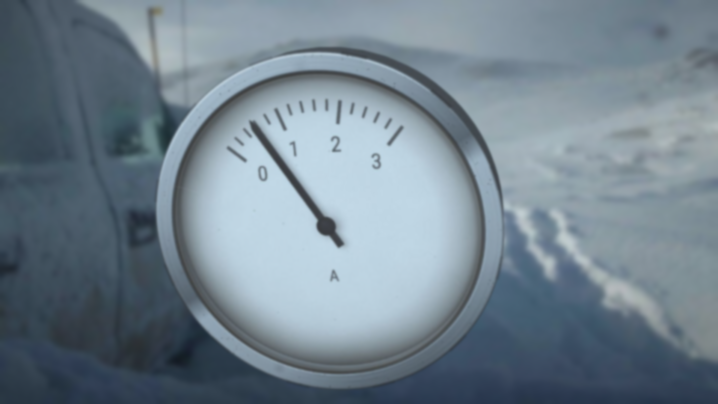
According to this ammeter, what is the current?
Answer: 0.6 A
